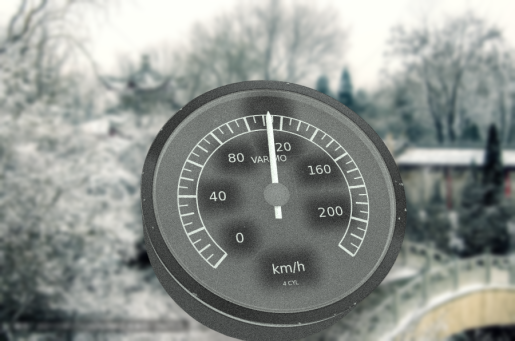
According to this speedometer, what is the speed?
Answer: 112.5 km/h
